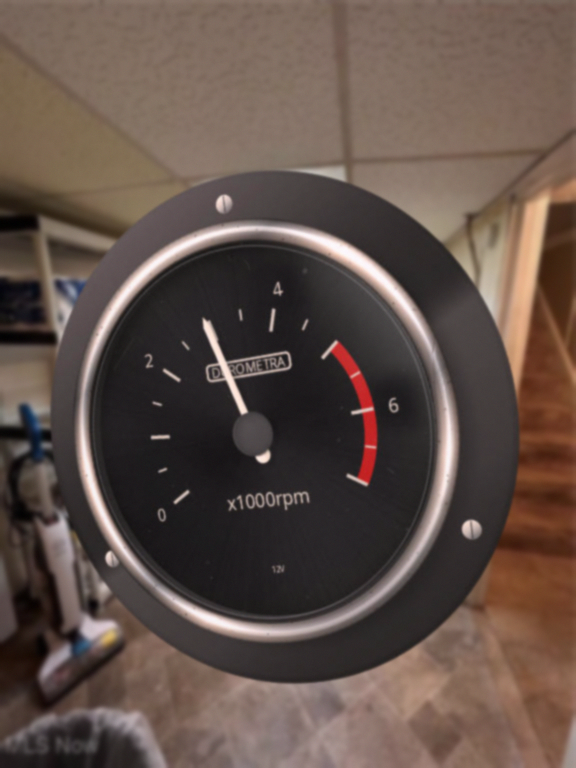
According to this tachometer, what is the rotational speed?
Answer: 3000 rpm
